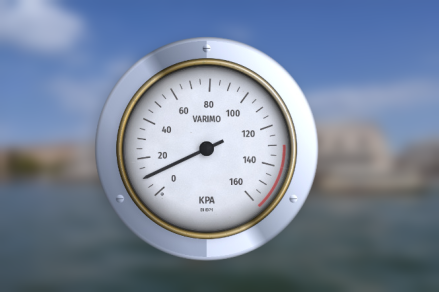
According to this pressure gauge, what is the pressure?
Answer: 10 kPa
